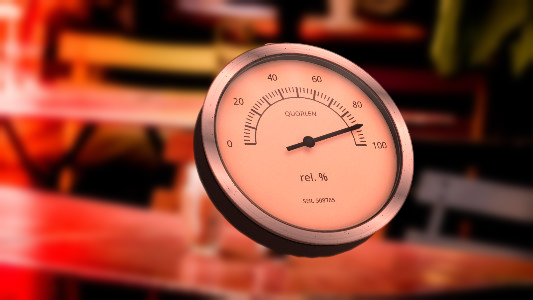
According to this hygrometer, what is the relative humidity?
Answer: 90 %
